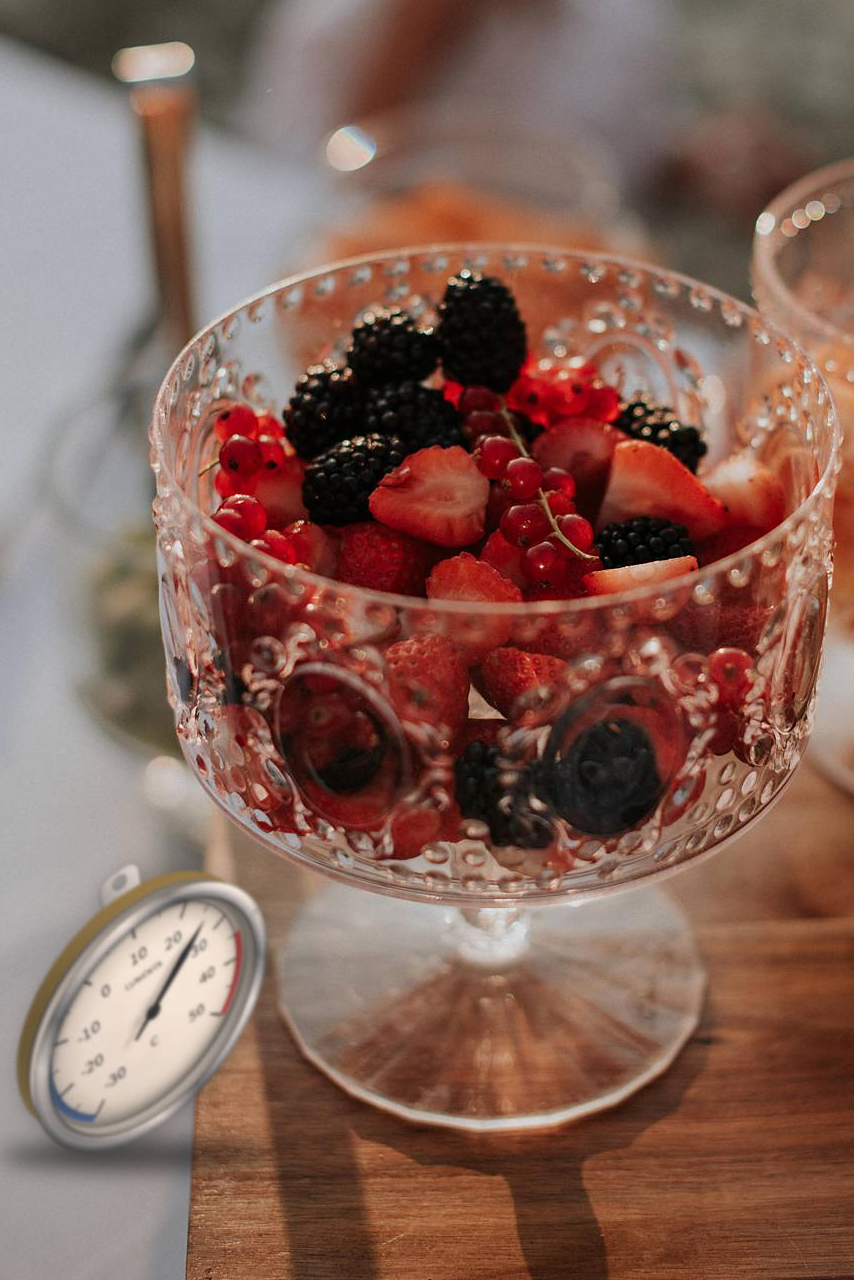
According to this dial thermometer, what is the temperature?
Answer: 25 °C
